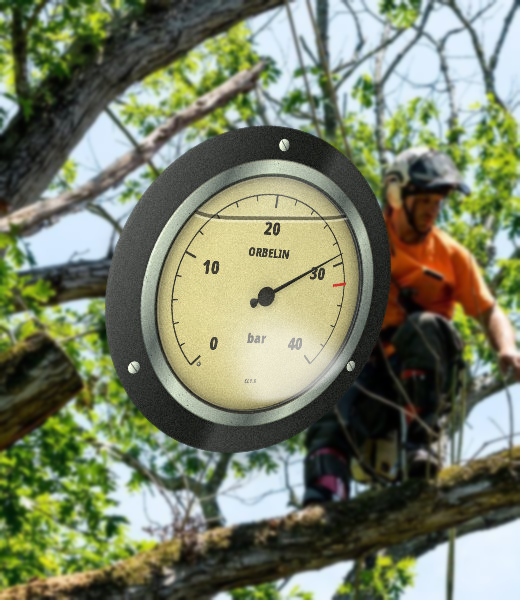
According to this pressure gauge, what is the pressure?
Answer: 29 bar
